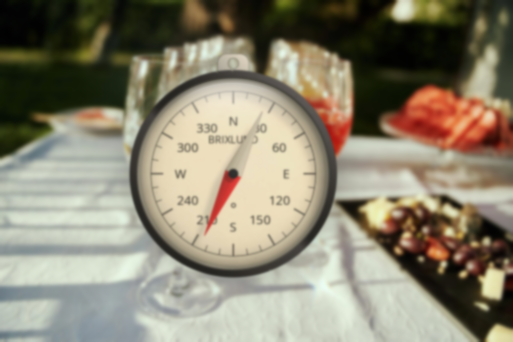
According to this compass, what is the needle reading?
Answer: 205 °
